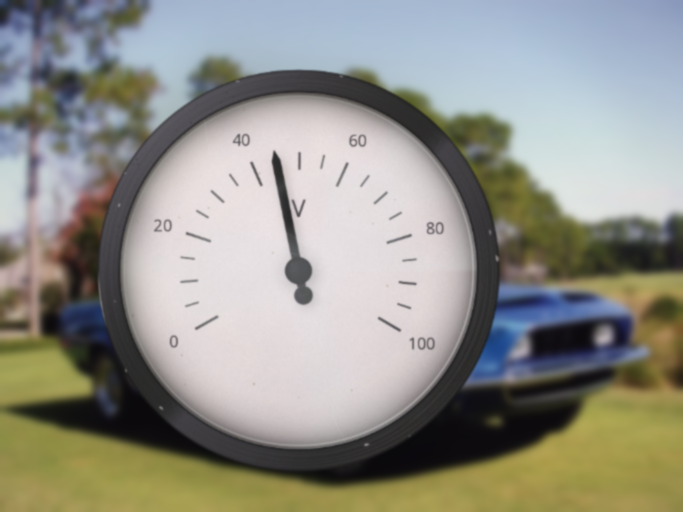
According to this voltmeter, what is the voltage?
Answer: 45 V
